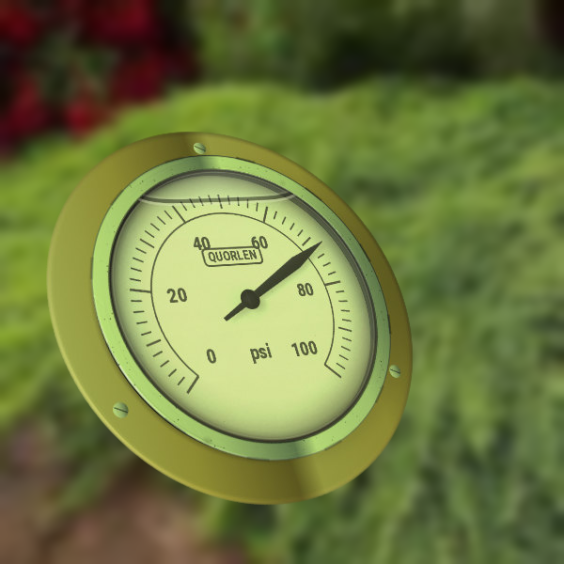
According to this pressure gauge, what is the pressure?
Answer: 72 psi
